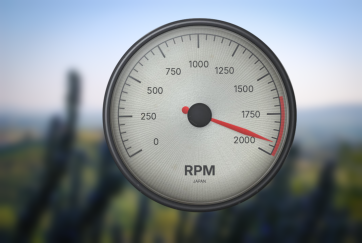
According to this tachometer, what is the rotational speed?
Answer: 1925 rpm
